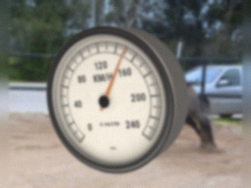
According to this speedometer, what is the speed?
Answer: 150 km/h
